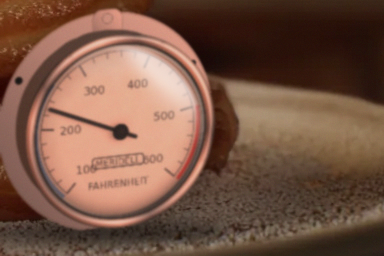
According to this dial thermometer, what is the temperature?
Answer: 230 °F
